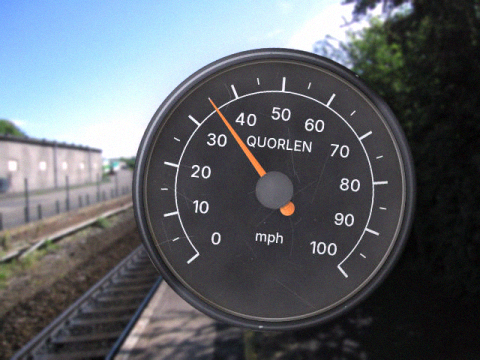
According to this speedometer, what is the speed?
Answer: 35 mph
